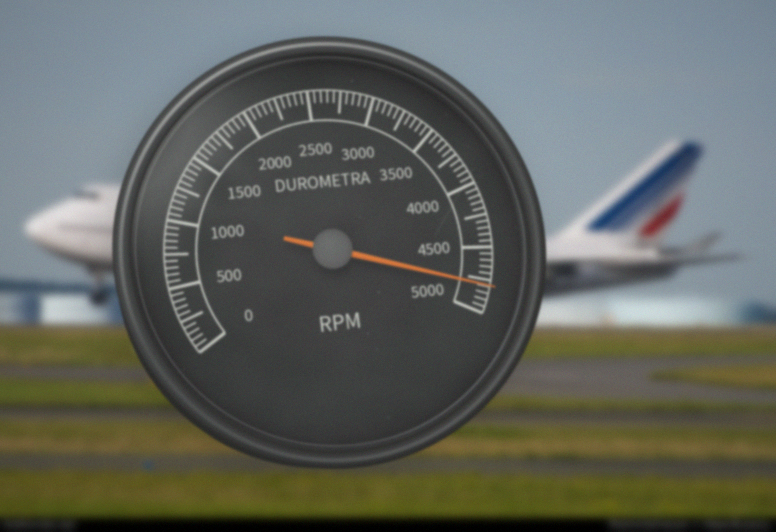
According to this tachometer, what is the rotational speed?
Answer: 4800 rpm
